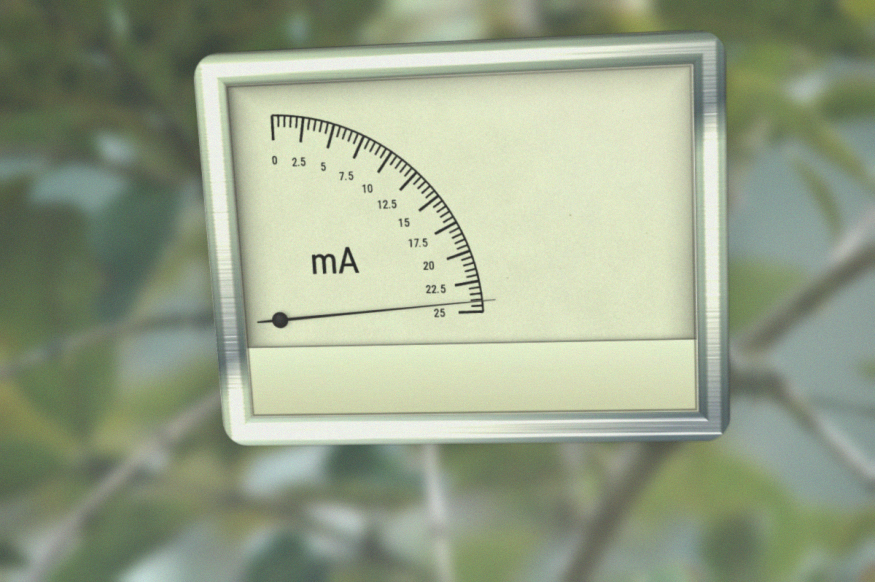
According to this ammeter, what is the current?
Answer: 24 mA
